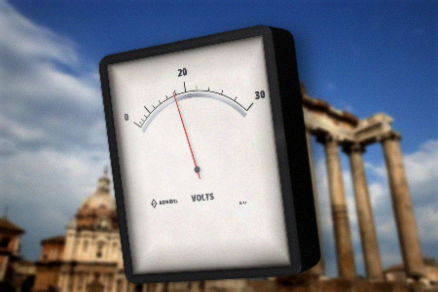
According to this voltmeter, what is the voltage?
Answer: 18 V
